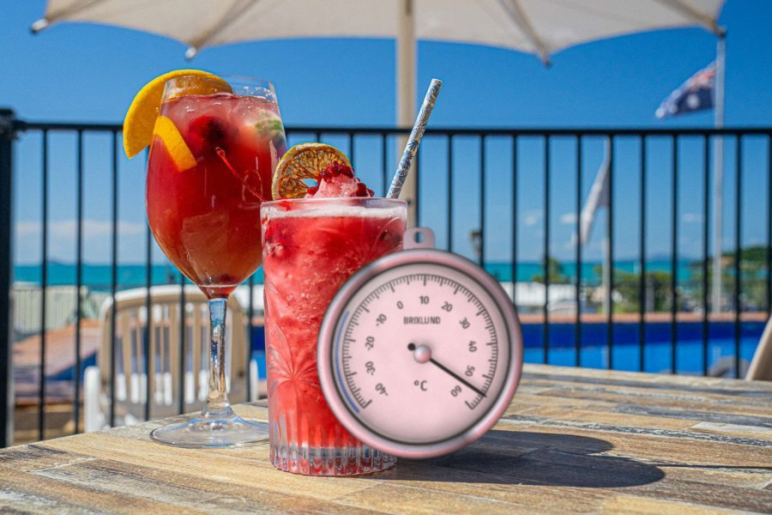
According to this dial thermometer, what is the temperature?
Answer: 55 °C
